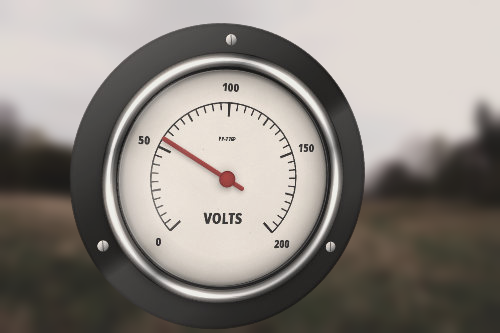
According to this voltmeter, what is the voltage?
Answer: 55 V
